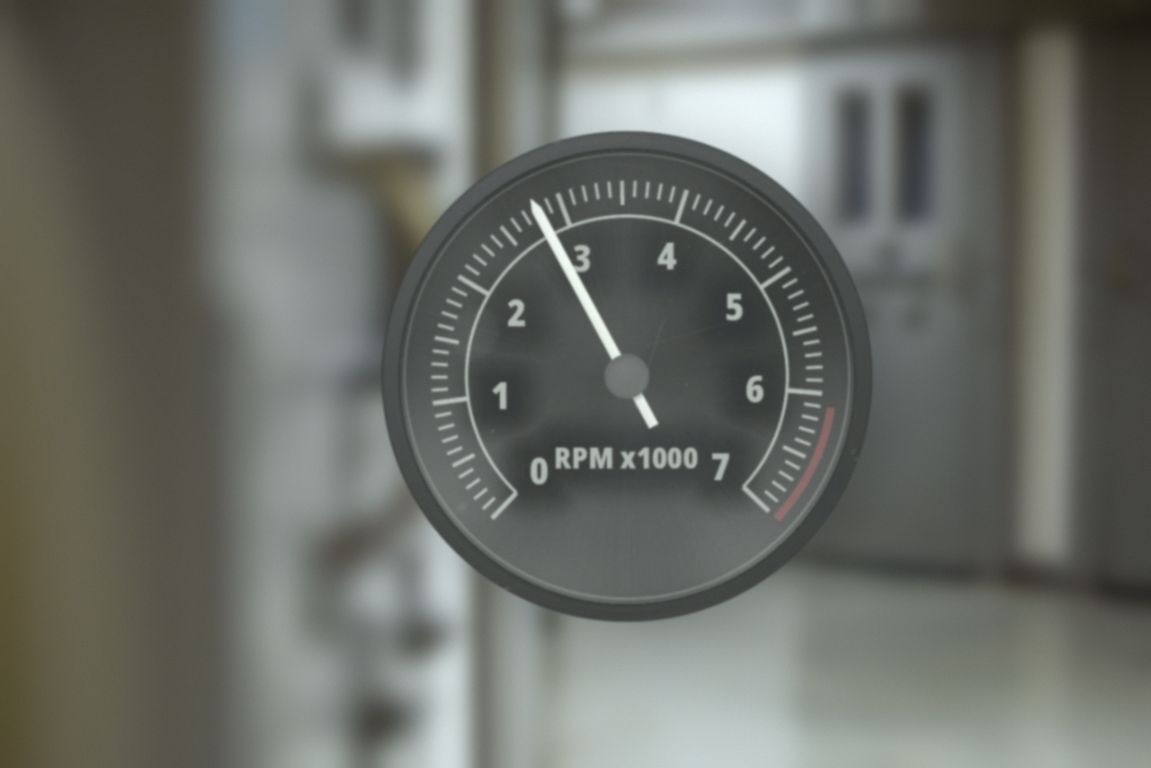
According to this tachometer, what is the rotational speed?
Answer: 2800 rpm
